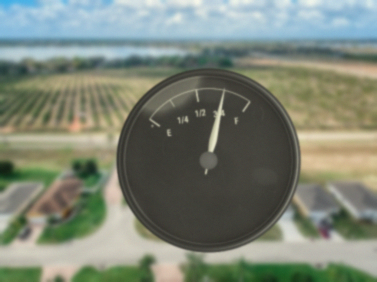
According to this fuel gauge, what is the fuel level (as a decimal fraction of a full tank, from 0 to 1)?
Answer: 0.75
